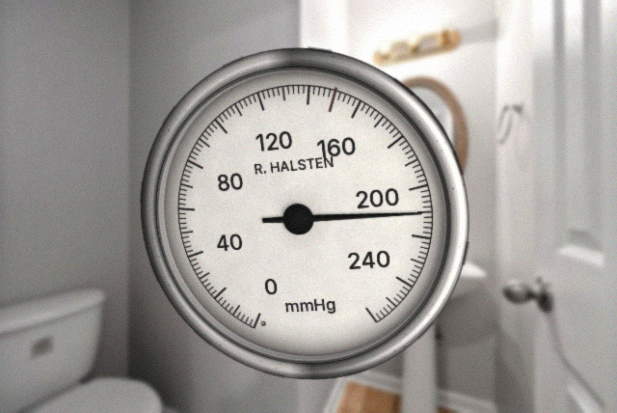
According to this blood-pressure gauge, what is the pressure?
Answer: 210 mmHg
